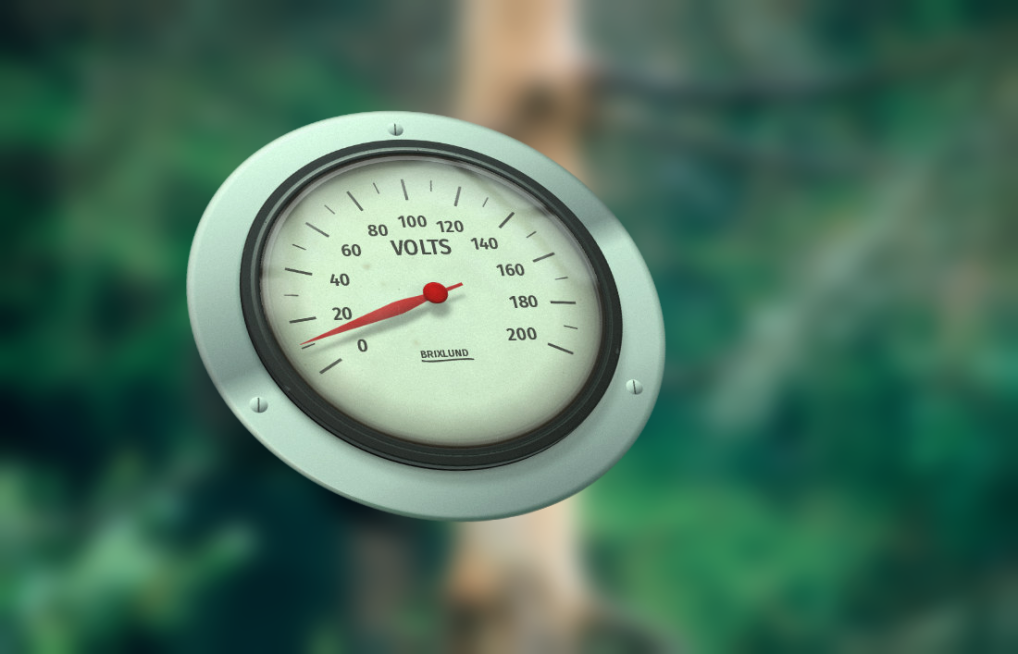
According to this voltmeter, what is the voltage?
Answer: 10 V
